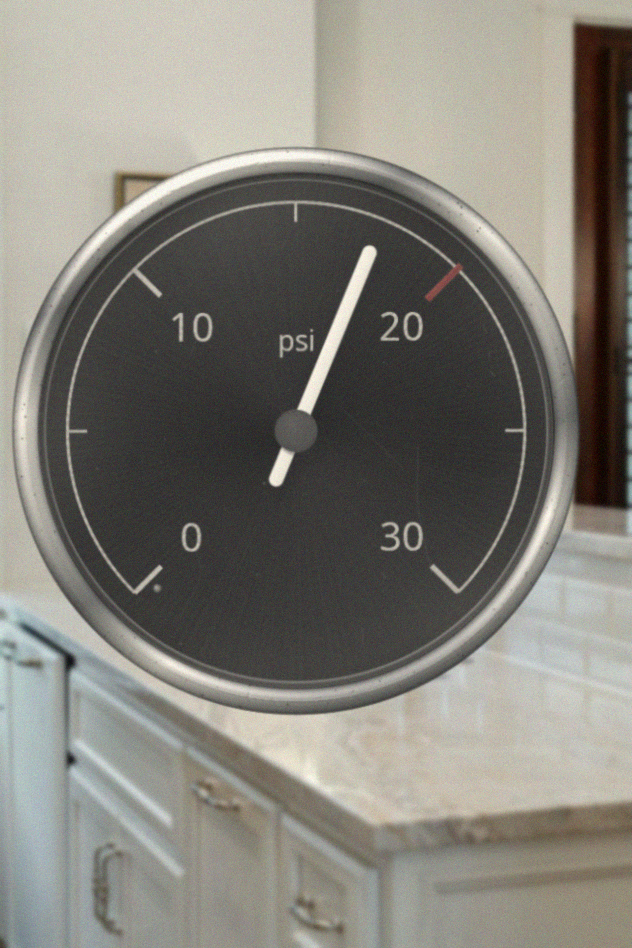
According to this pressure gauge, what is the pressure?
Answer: 17.5 psi
